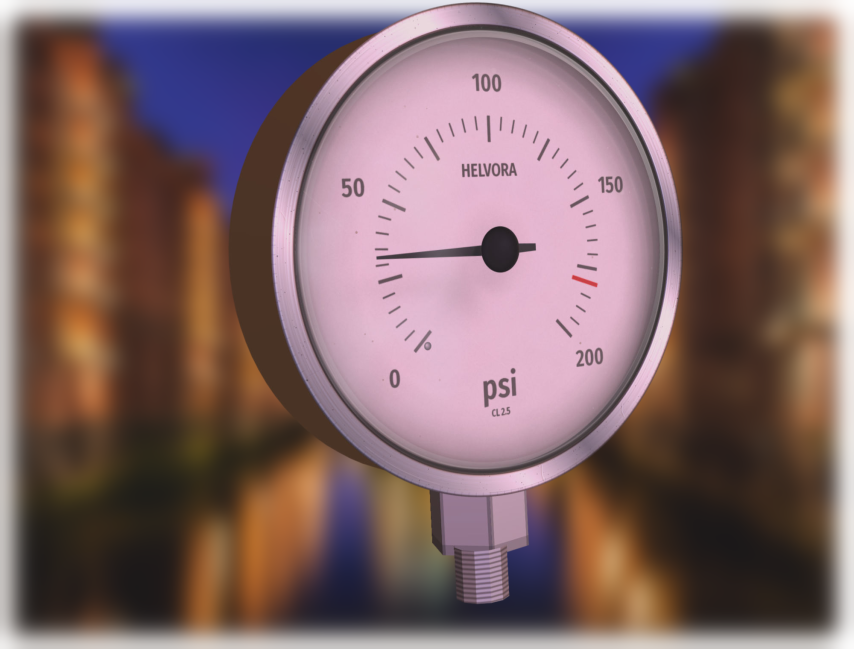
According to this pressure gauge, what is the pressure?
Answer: 32.5 psi
